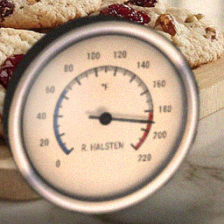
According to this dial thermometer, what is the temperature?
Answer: 190 °F
